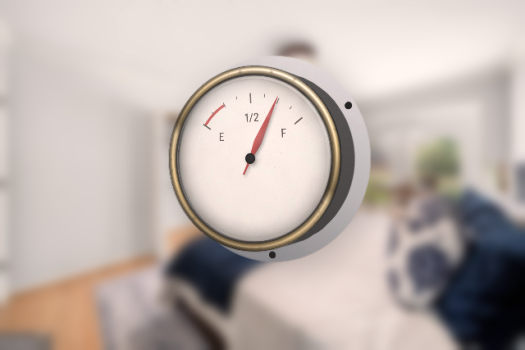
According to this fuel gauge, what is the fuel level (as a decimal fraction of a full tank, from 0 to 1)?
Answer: 0.75
